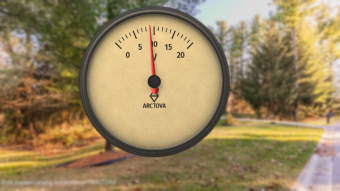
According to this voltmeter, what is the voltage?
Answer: 9 V
